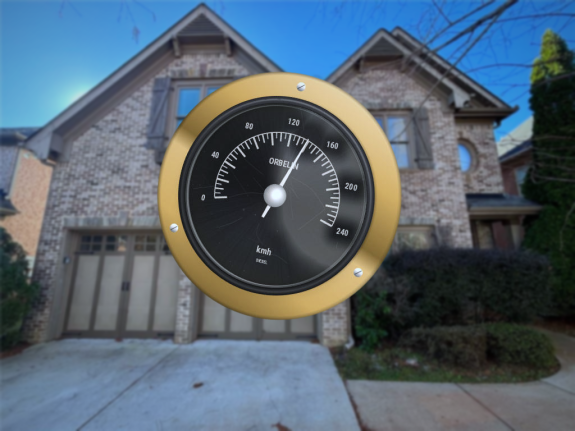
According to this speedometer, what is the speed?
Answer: 140 km/h
